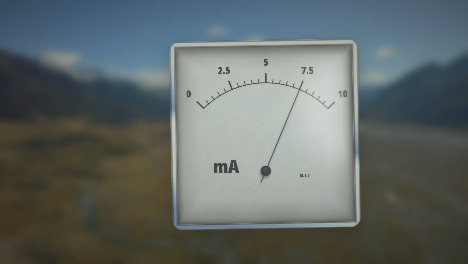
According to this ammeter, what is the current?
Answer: 7.5 mA
